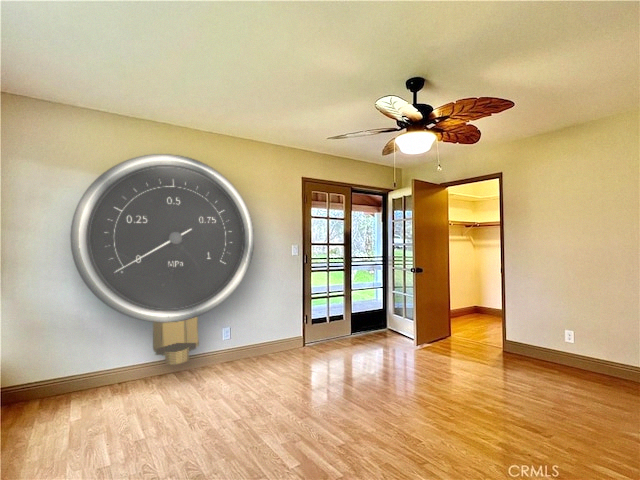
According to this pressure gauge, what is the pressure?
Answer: 0 MPa
